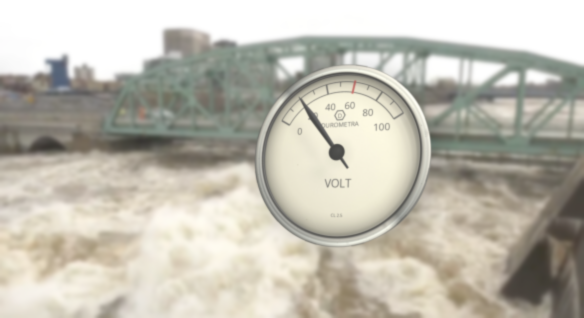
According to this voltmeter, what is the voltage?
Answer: 20 V
